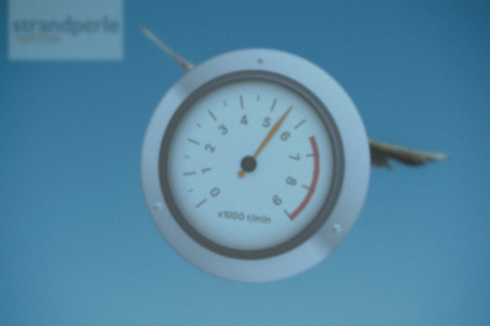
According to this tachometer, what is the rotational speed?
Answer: 5500 rpm
